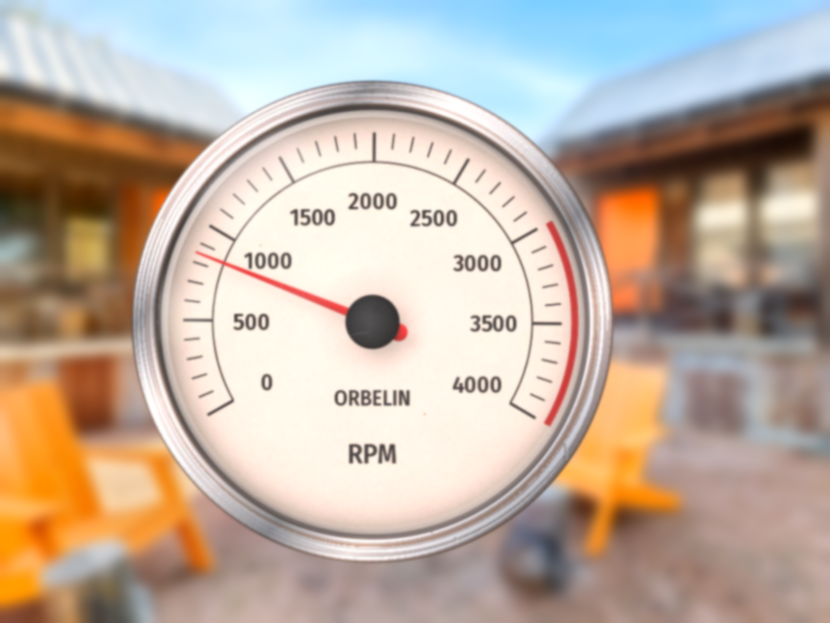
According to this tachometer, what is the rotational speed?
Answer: 850 rpm
